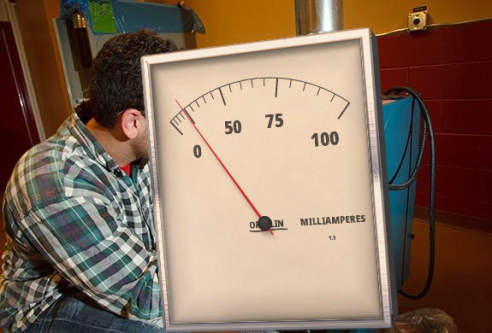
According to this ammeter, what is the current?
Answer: 25 mA
